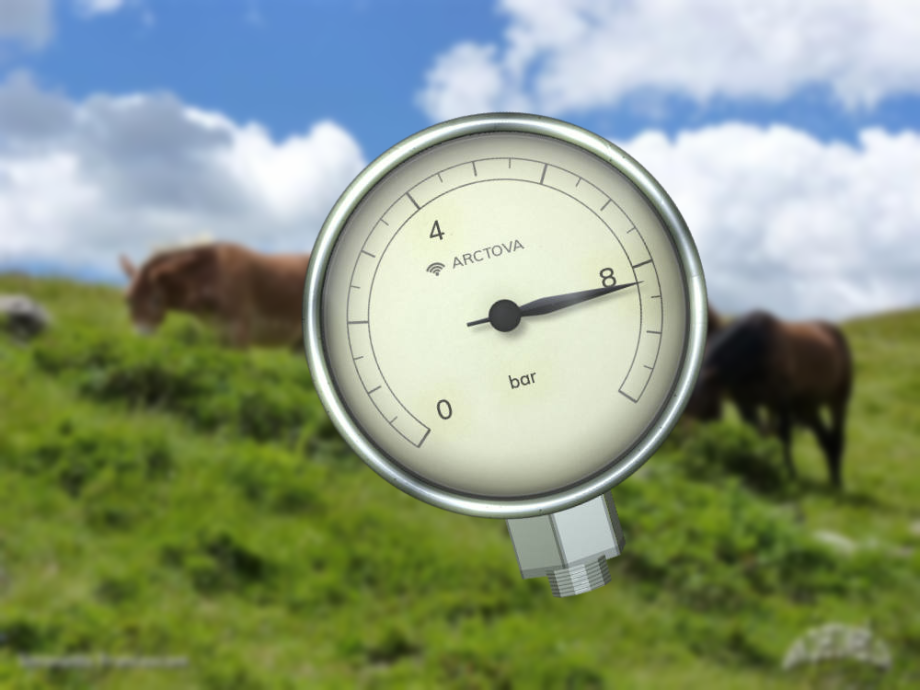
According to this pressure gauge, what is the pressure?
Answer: 8.25 bar
